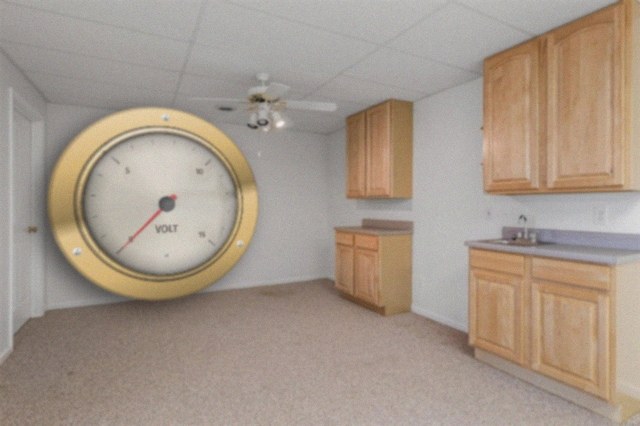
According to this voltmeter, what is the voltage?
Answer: 0 V
